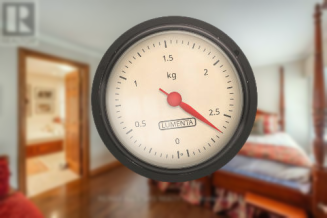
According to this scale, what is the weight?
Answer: 2.65 kg
